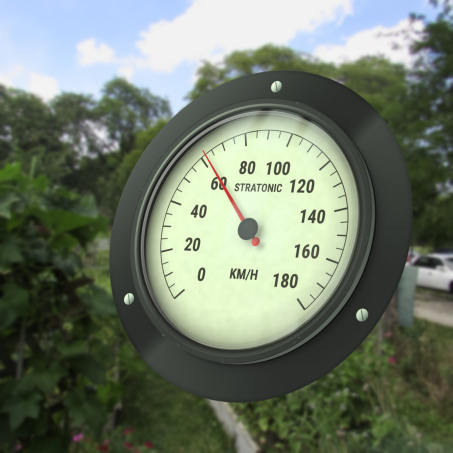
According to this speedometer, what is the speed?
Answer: 62.5 km/h
